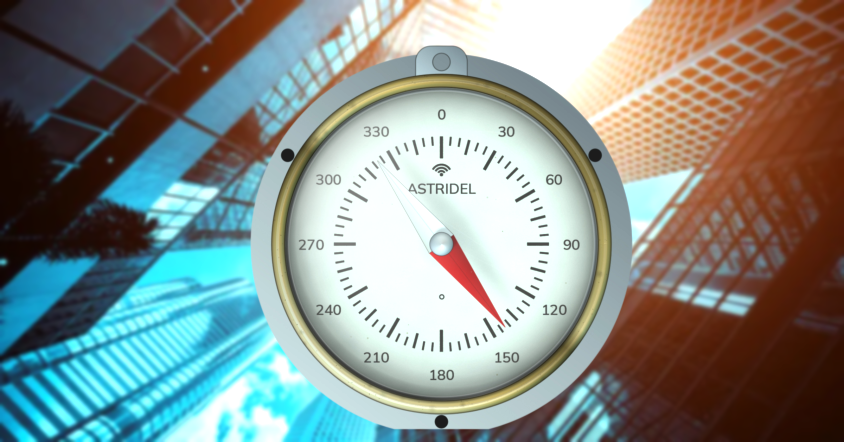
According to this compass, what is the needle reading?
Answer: 142.5 °
